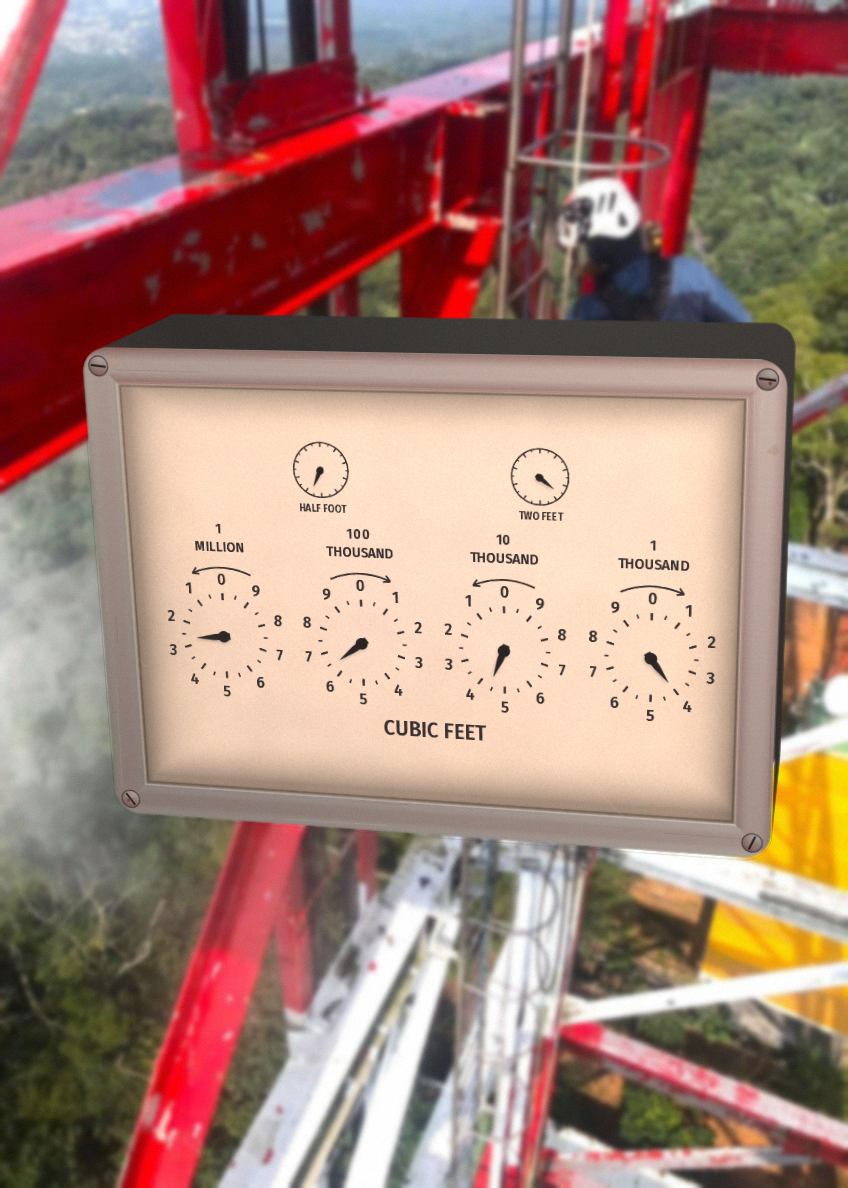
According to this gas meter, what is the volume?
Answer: 264400 ft³
